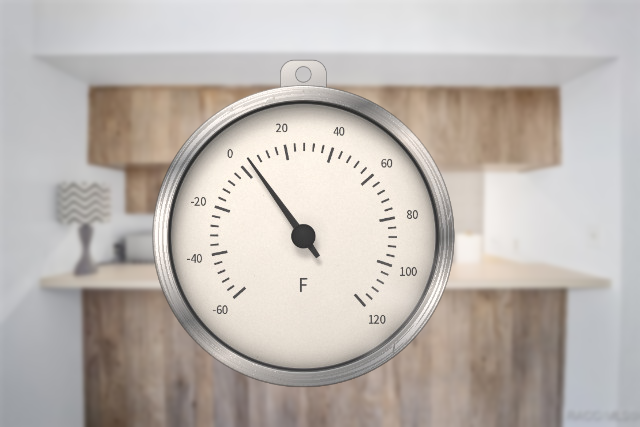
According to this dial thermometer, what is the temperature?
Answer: 4 °F
